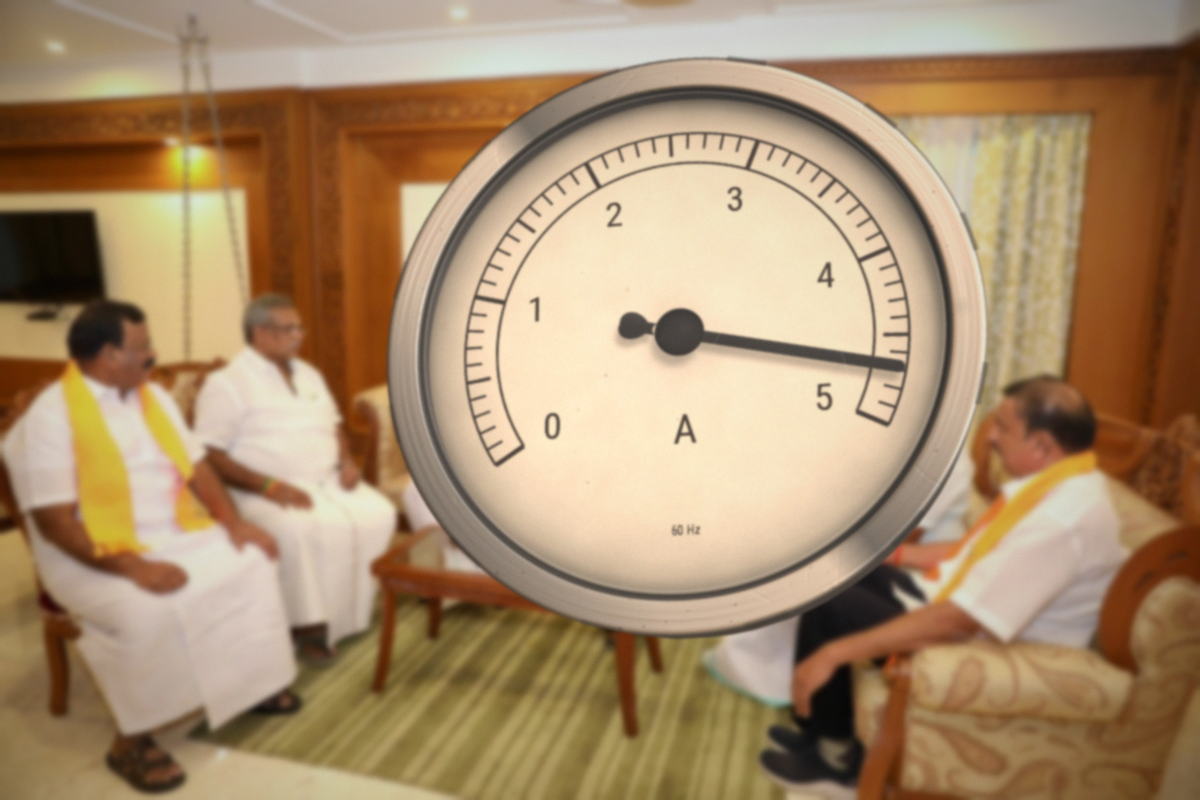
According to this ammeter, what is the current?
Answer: 4.7 A
